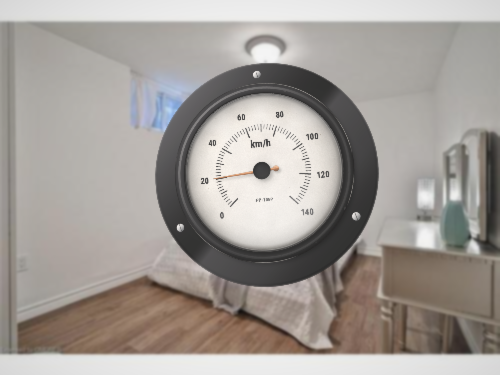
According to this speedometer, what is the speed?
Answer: 20 km/h
